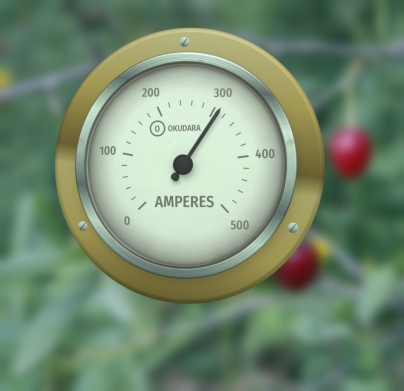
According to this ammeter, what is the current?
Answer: 310 A
